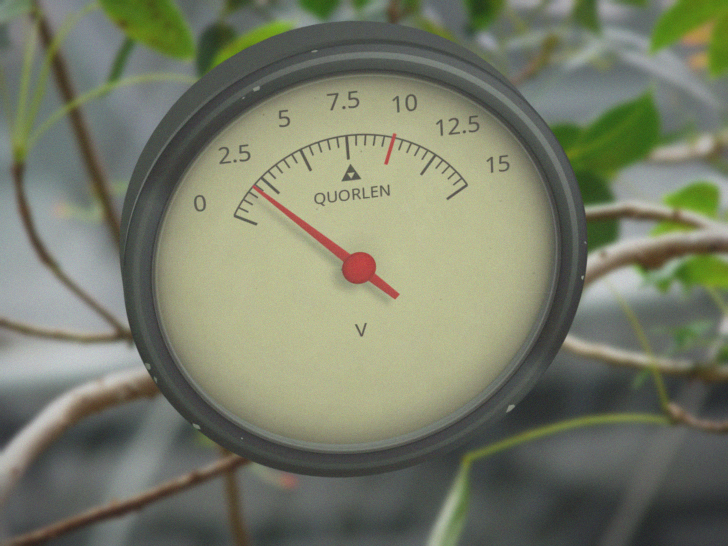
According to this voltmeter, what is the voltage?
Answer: 2 V
